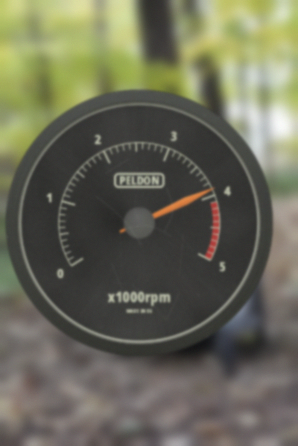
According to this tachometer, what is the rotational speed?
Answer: 3900 rpm
